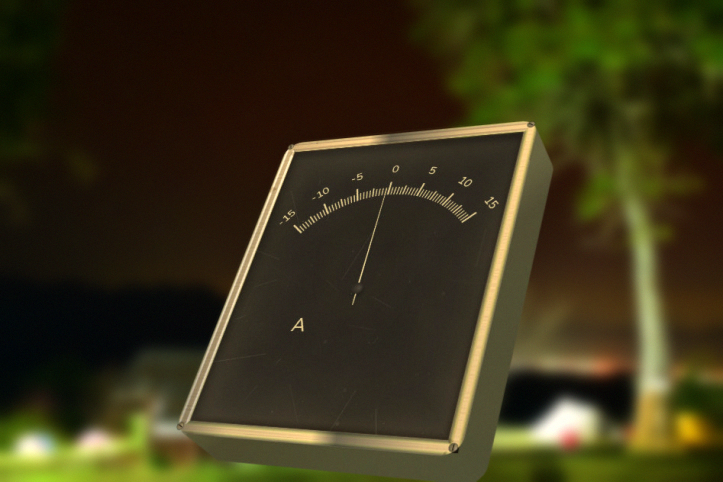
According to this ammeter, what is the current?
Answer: 0 A
